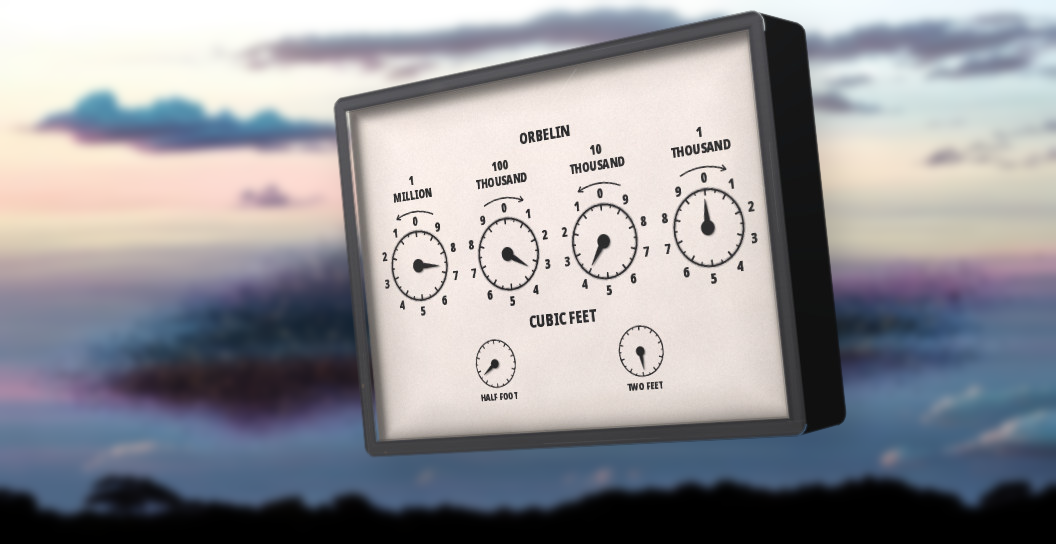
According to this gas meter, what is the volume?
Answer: 734000 ft³
